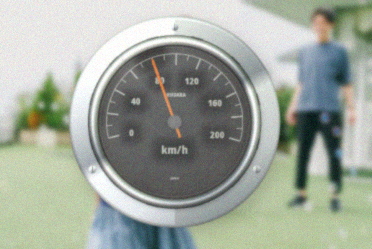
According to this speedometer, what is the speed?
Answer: 80 km/h
